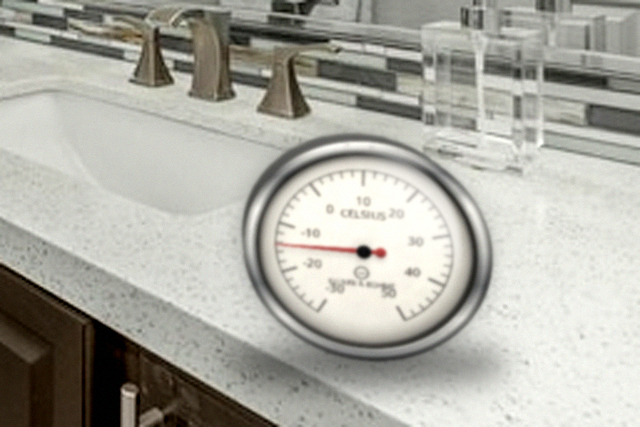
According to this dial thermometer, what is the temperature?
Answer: -14 °C
